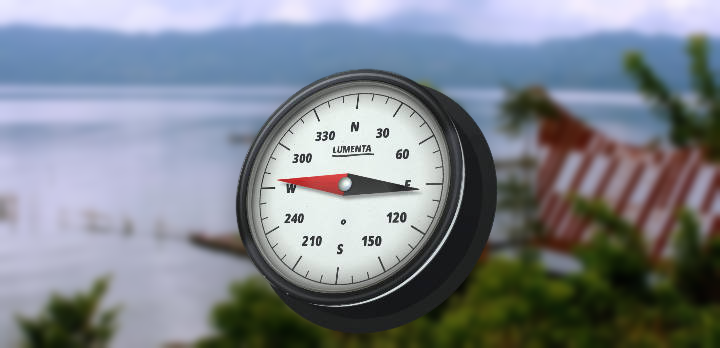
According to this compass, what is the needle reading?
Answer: 275 °
